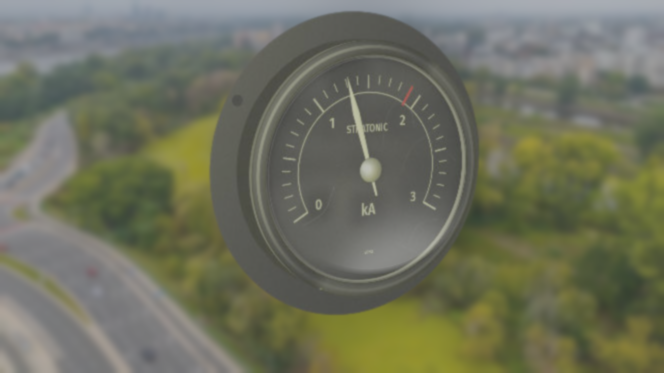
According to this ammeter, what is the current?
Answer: 1.3 kA
